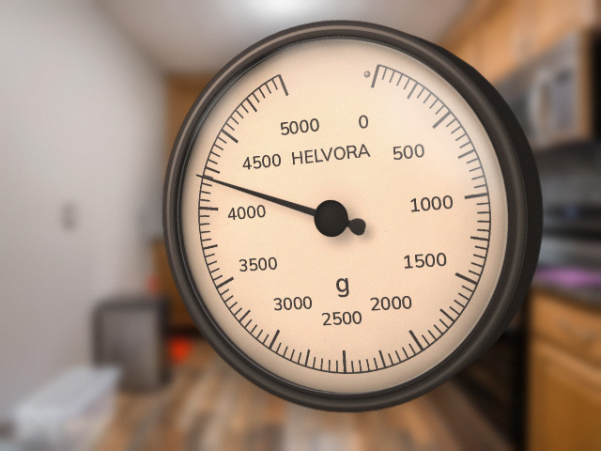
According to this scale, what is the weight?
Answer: 4200 g
